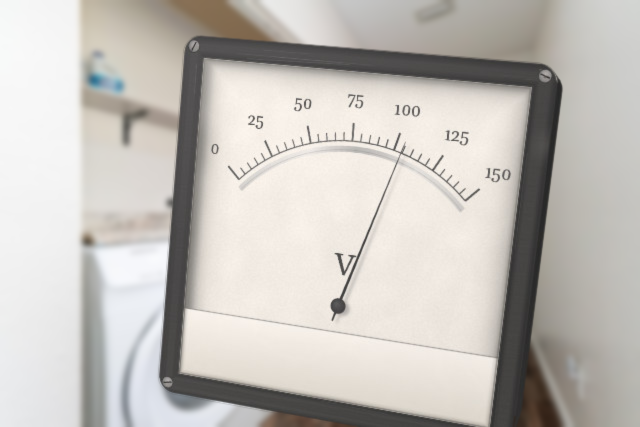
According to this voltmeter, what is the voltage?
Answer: 105 V
